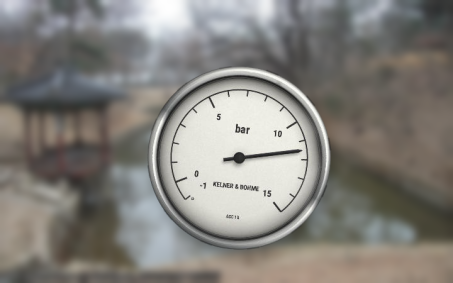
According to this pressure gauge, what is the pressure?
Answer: 11.5 bar
